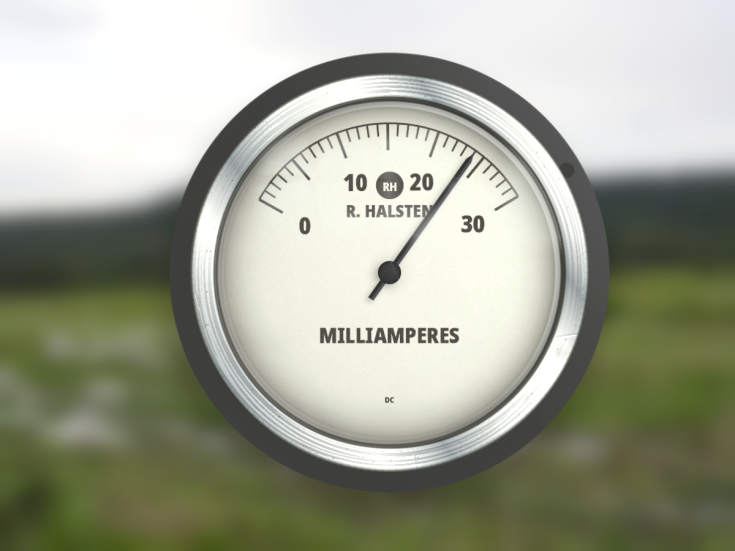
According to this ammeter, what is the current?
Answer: 24 mA
